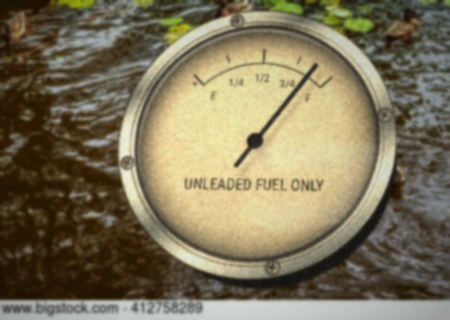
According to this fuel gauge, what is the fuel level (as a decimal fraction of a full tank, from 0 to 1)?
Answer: 0.875
